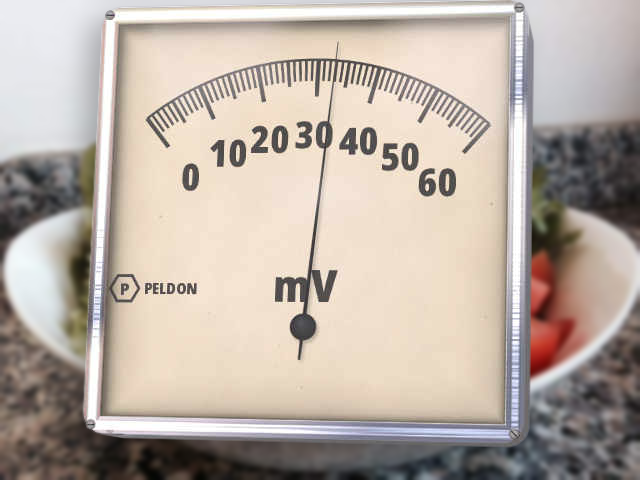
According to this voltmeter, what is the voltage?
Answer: 33 mV
